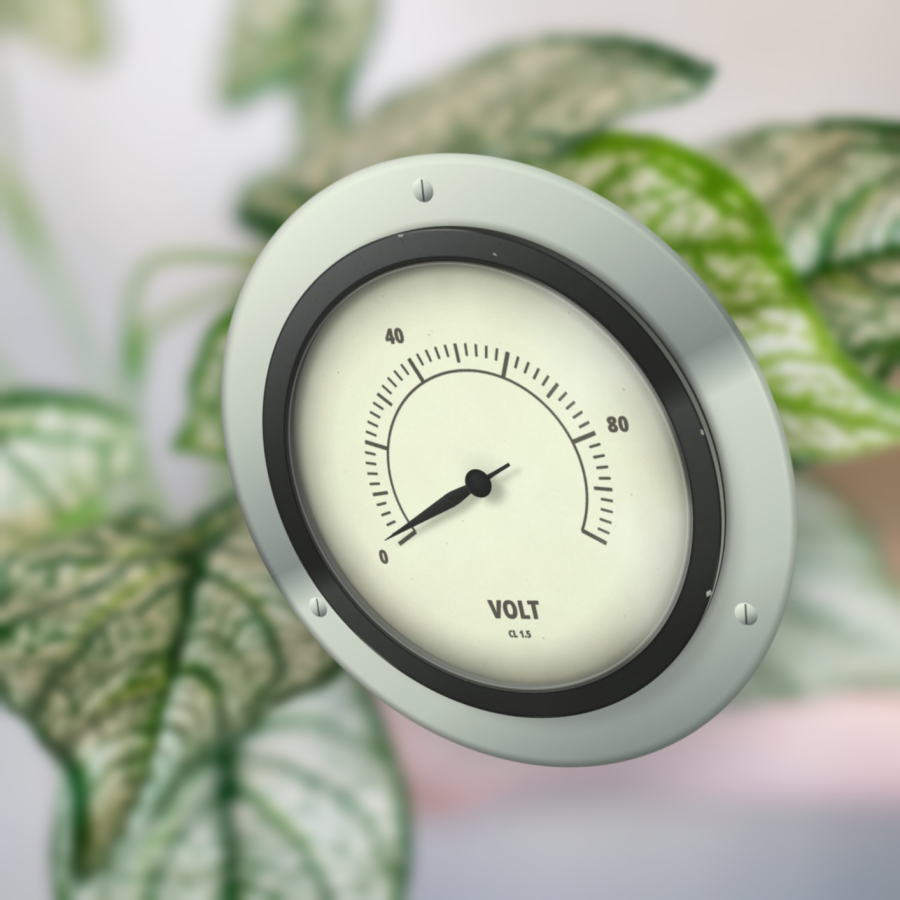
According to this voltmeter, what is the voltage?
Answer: 2 V
